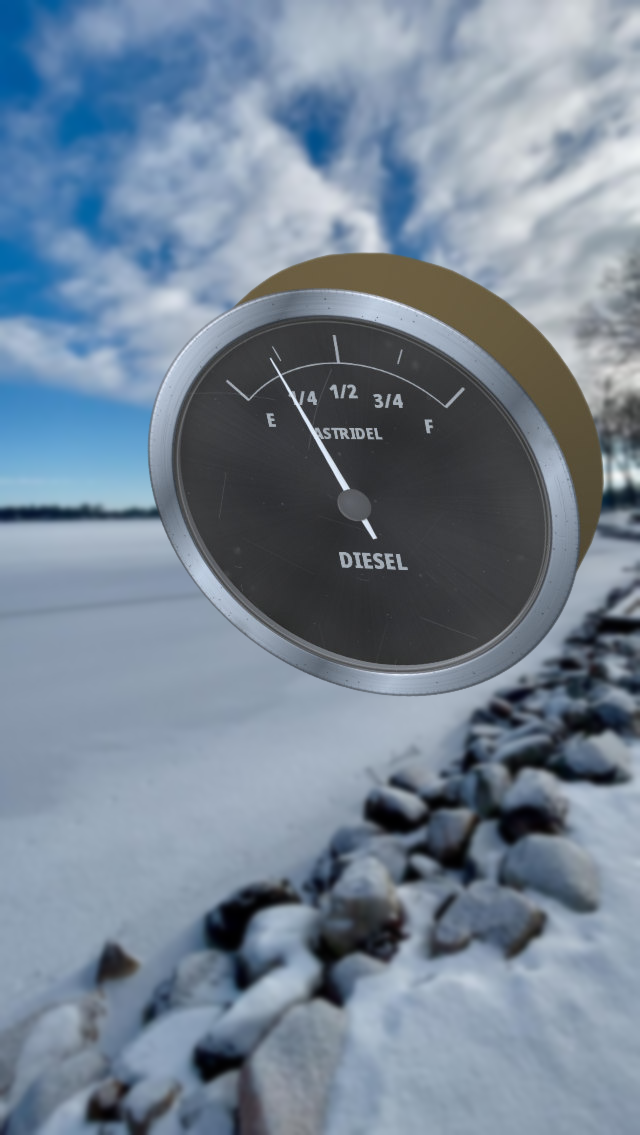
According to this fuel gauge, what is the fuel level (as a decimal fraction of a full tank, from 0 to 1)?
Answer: 0.25
